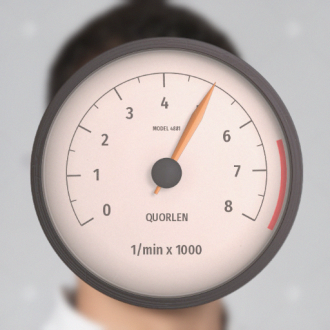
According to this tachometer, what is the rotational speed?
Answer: 5000 rpm
